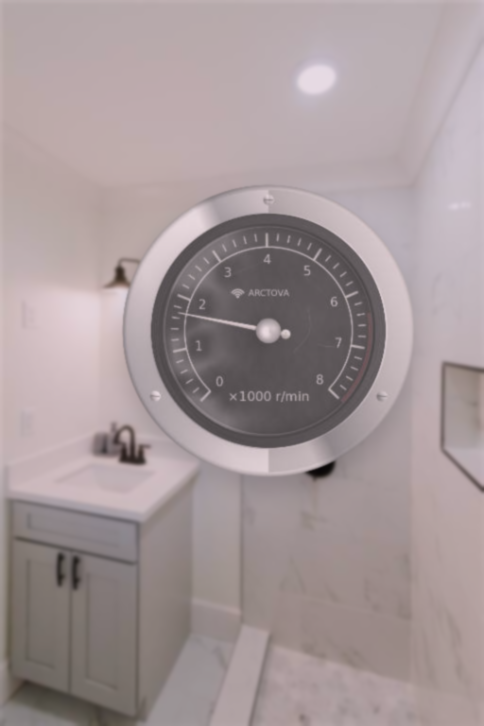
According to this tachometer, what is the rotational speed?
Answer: 1700 rpm
